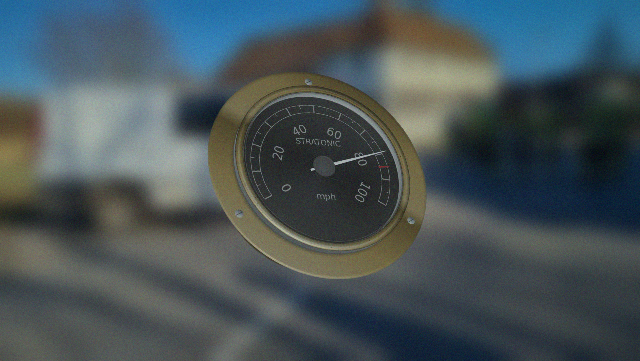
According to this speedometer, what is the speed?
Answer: 80 mph
